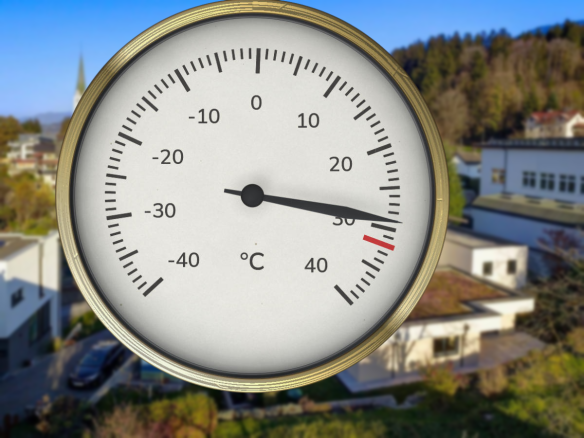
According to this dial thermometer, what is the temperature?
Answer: 29 °C
